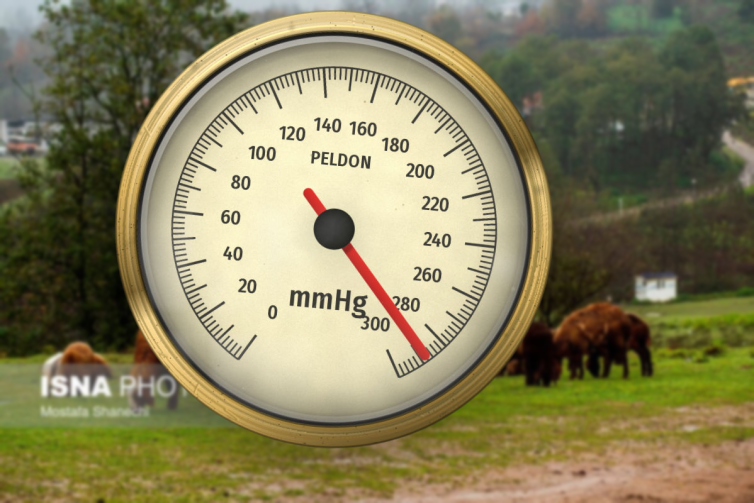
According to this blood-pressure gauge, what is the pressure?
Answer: 288 mmHg
